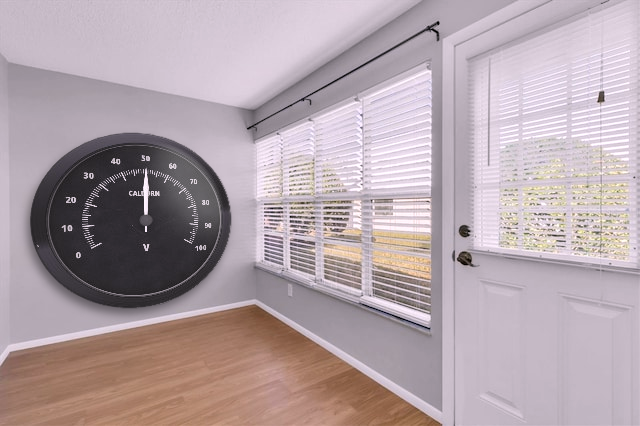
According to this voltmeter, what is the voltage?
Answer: 50 V
